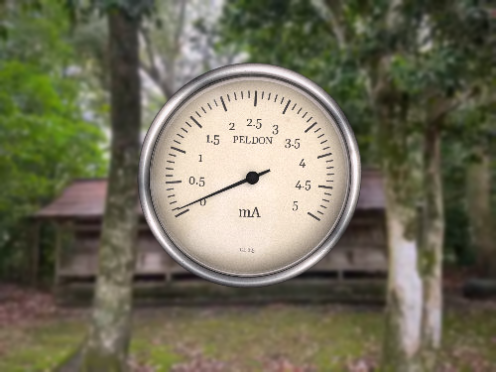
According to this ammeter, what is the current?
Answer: 0.1 mA
